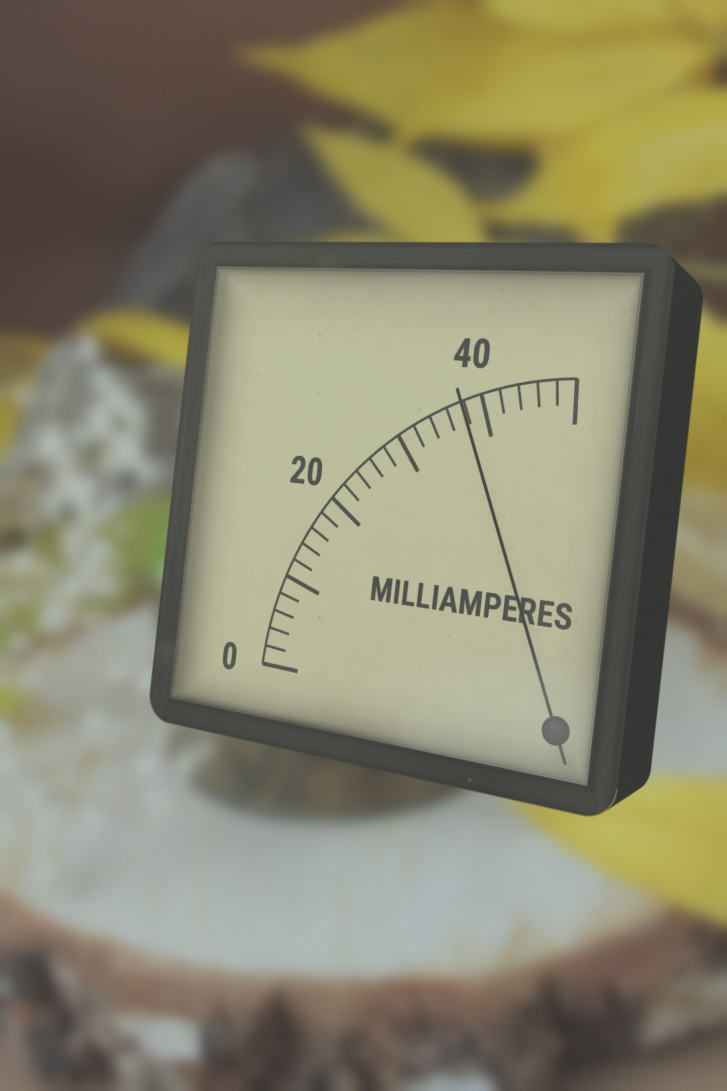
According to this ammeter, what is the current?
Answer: 38 mA
